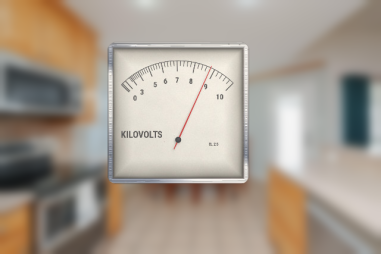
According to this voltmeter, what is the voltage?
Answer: 8.8 kV
